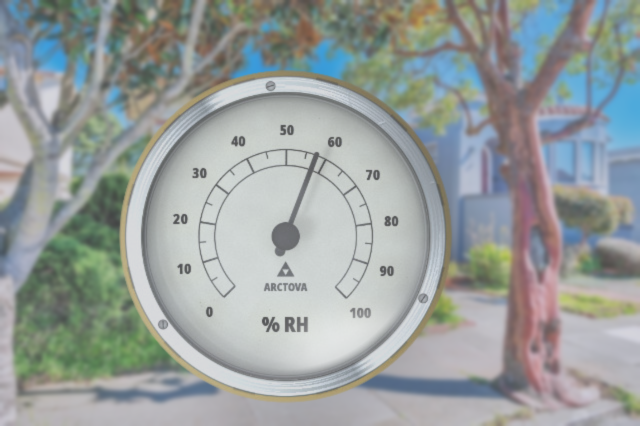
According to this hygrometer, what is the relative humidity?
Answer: 57.5 %
